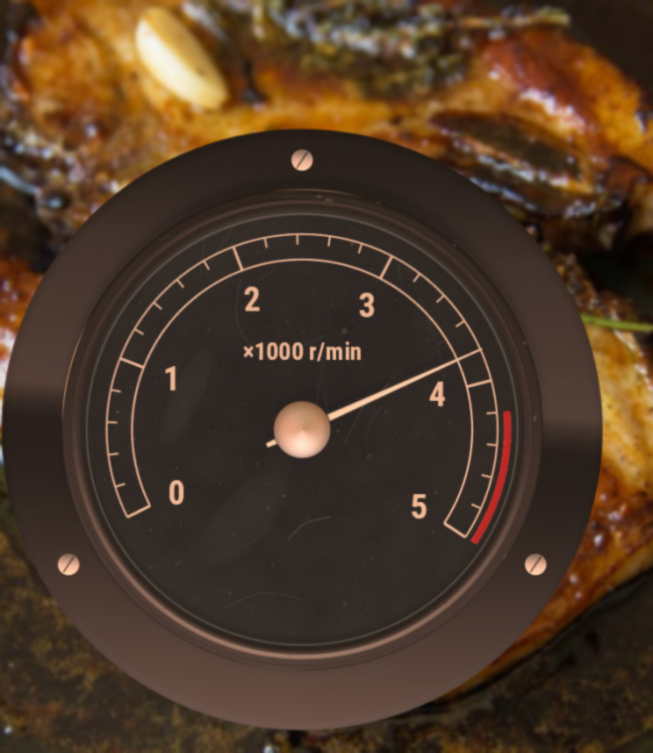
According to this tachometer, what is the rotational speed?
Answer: 3800 rpm
